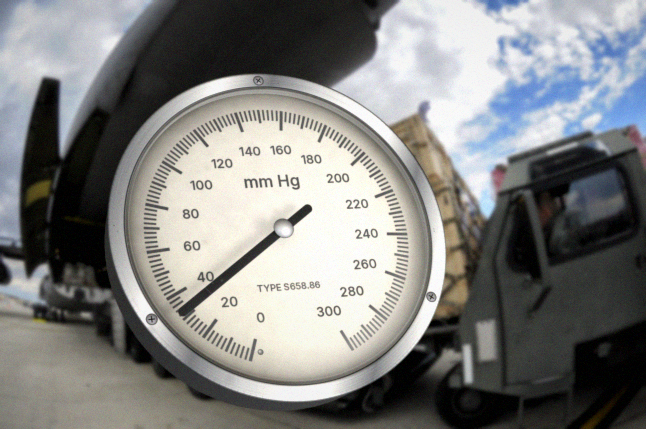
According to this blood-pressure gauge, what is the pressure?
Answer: 32 mmHg
